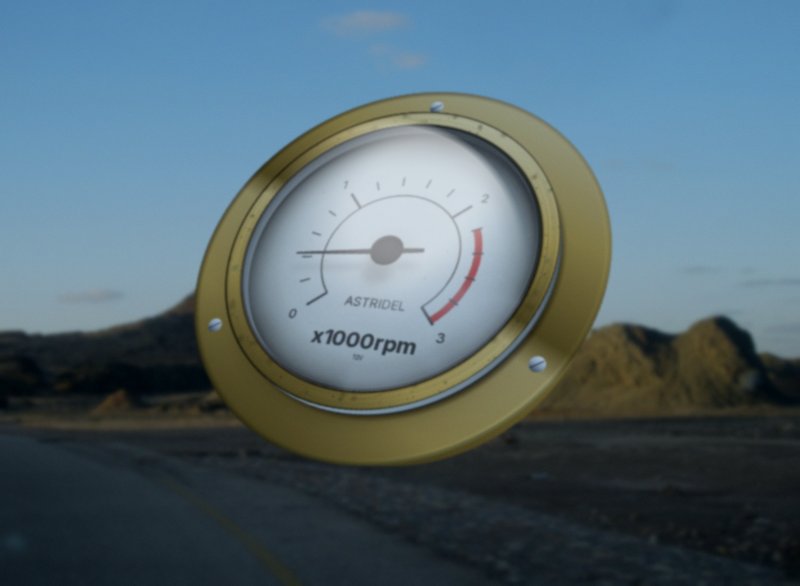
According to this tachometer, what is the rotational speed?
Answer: 400 rpm
